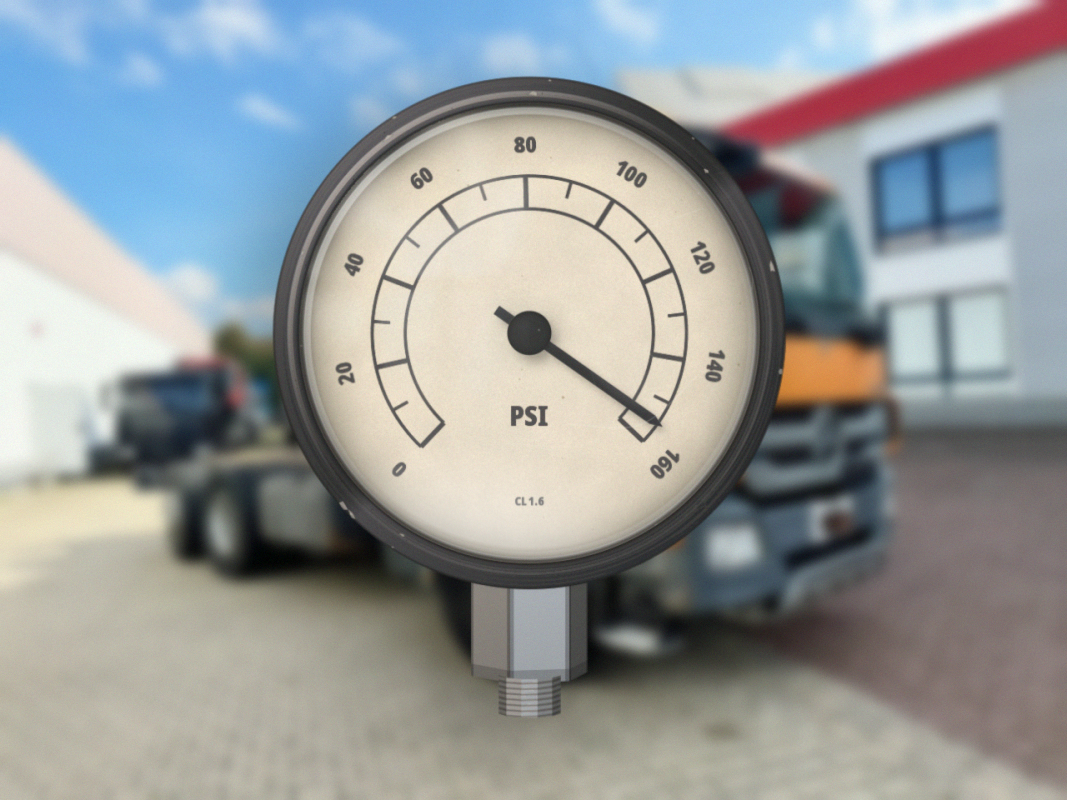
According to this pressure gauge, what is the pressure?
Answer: 155 psi
